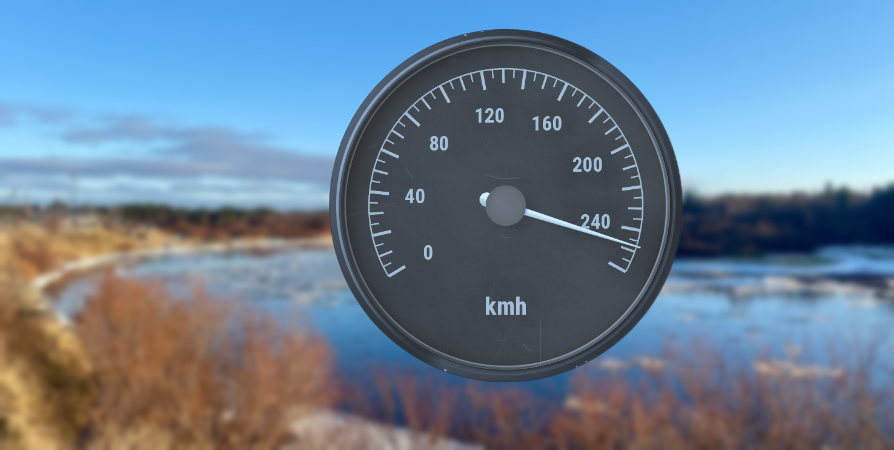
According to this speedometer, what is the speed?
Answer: 247.5 km/h
